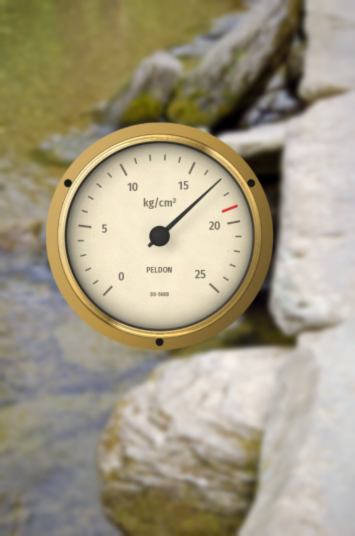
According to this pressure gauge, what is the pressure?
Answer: 17 kg/cm²
